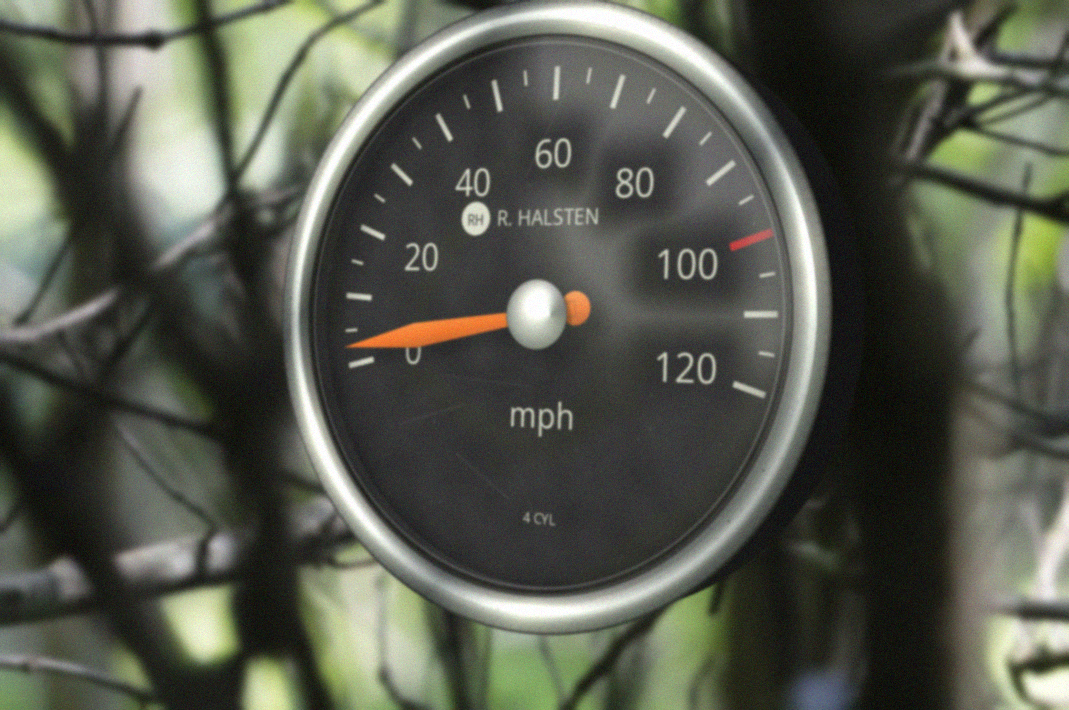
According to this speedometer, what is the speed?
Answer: 2.5 mph
